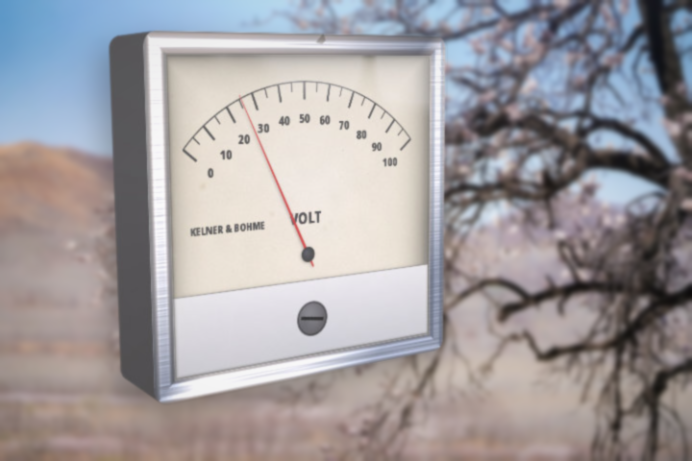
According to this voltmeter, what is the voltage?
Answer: 25 V
